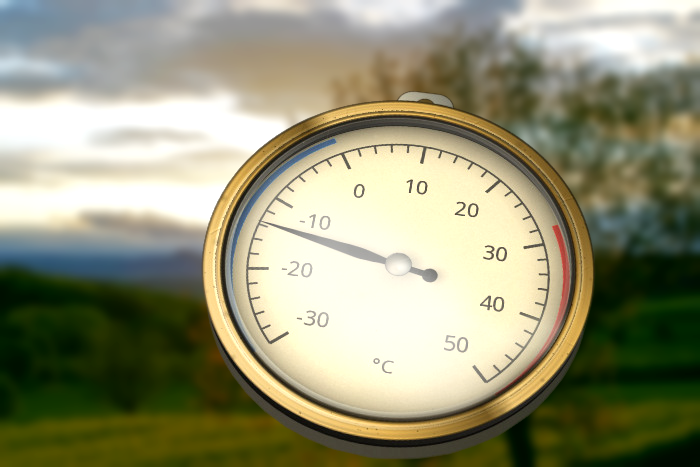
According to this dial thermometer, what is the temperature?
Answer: -14 °C
